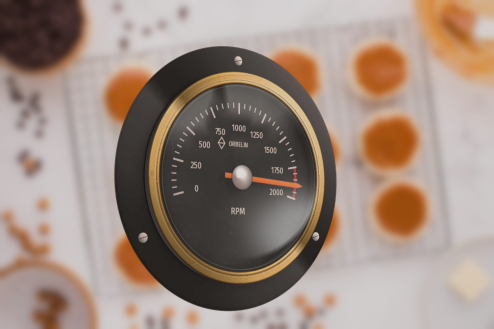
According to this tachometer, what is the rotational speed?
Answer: 1900 rpm
